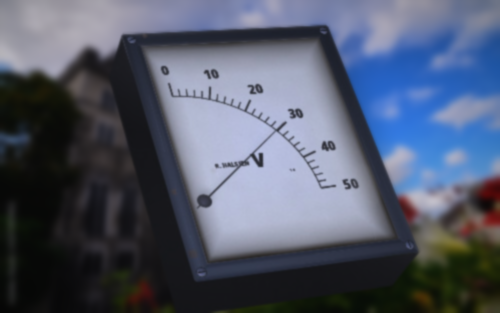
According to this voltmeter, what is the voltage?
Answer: 30 V
